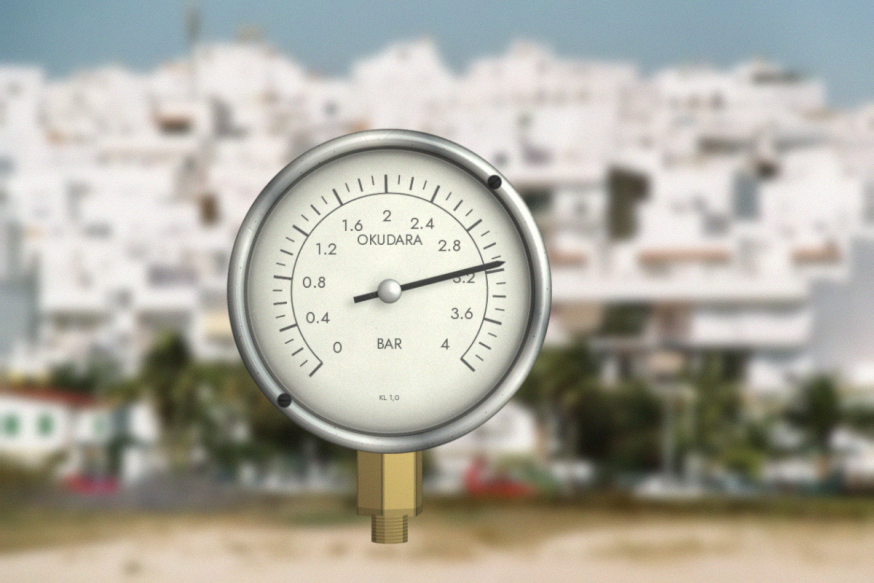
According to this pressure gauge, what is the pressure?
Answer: 3.15 bar
